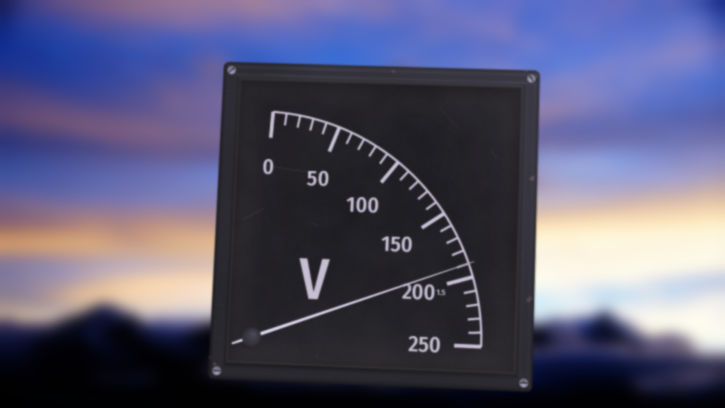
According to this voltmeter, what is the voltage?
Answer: 190 V
